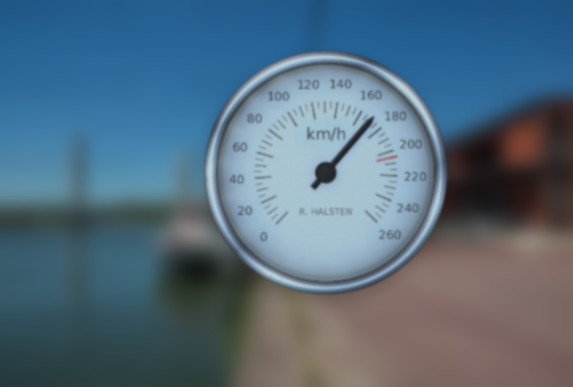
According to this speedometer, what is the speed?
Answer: 170 km/h
